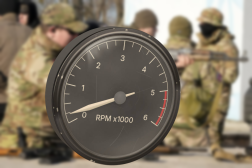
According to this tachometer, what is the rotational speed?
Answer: 250 rpm
